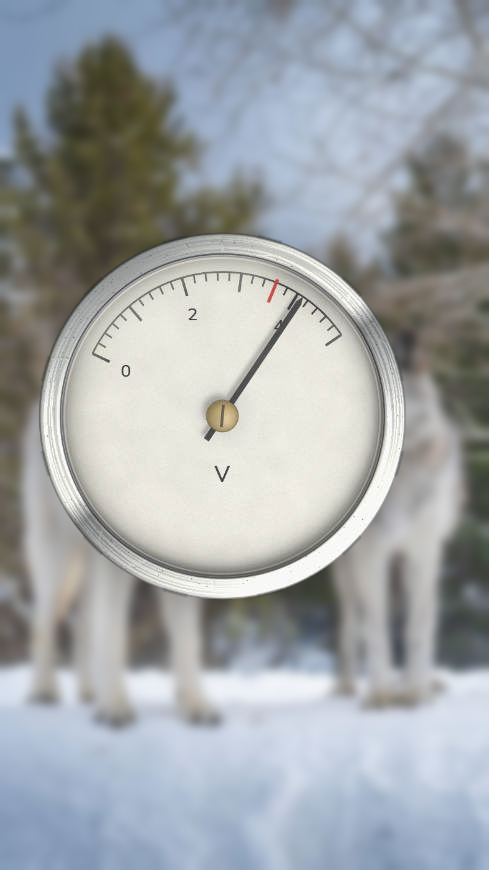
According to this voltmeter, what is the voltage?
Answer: 4.1 V
